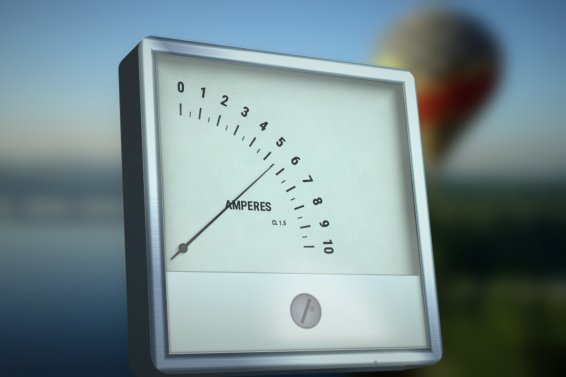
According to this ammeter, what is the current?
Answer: 5.5 A
